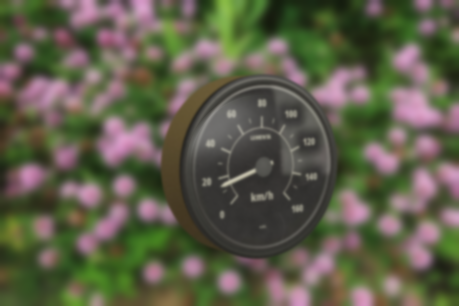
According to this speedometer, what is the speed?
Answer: 15 km/h
